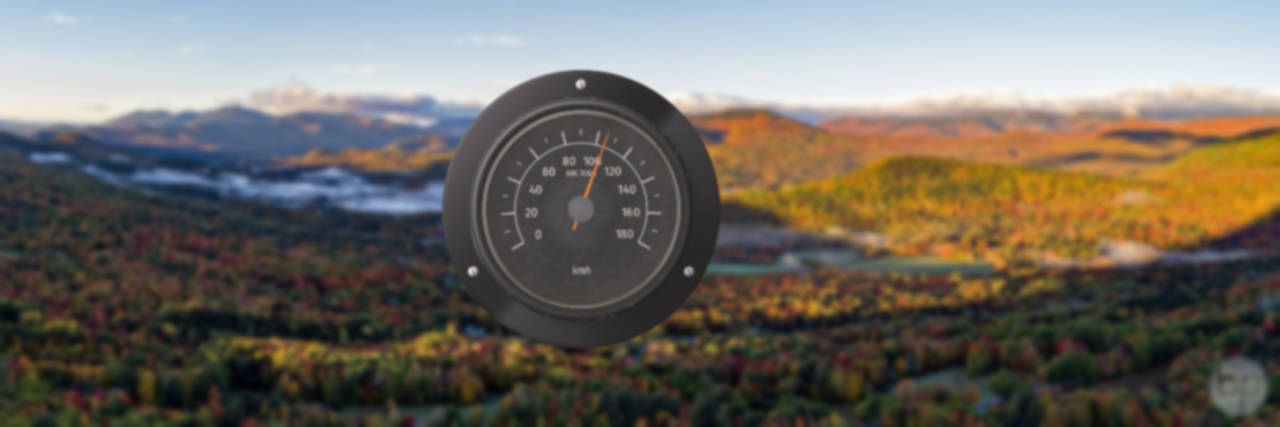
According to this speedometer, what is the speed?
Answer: 105 km/h
